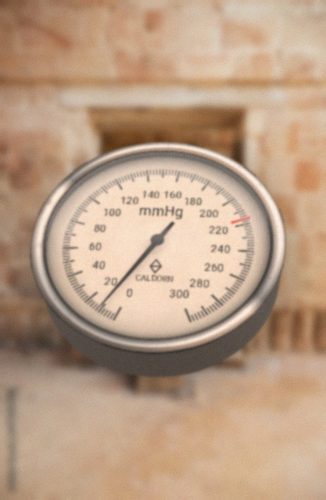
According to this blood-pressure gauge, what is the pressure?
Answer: 10 mmHg
